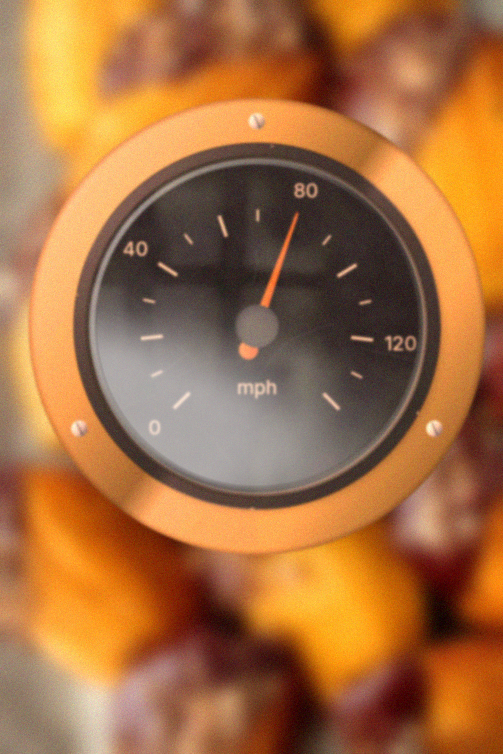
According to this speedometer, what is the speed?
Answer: 80 mph
